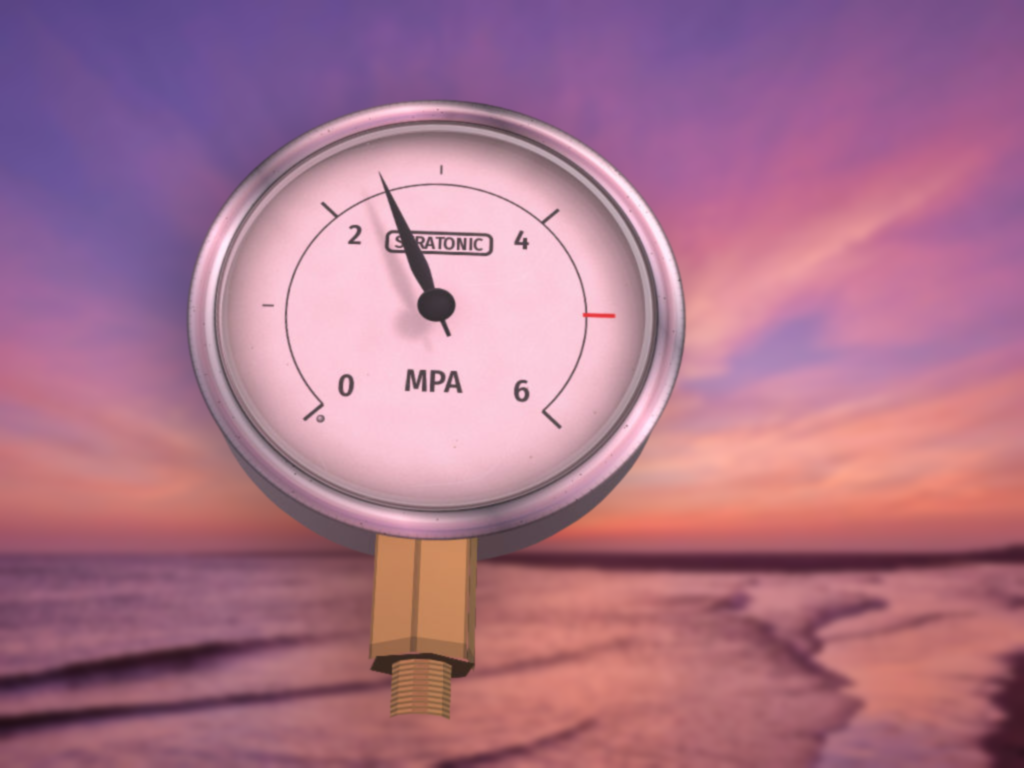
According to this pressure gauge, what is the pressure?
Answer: 2.5 MPa
